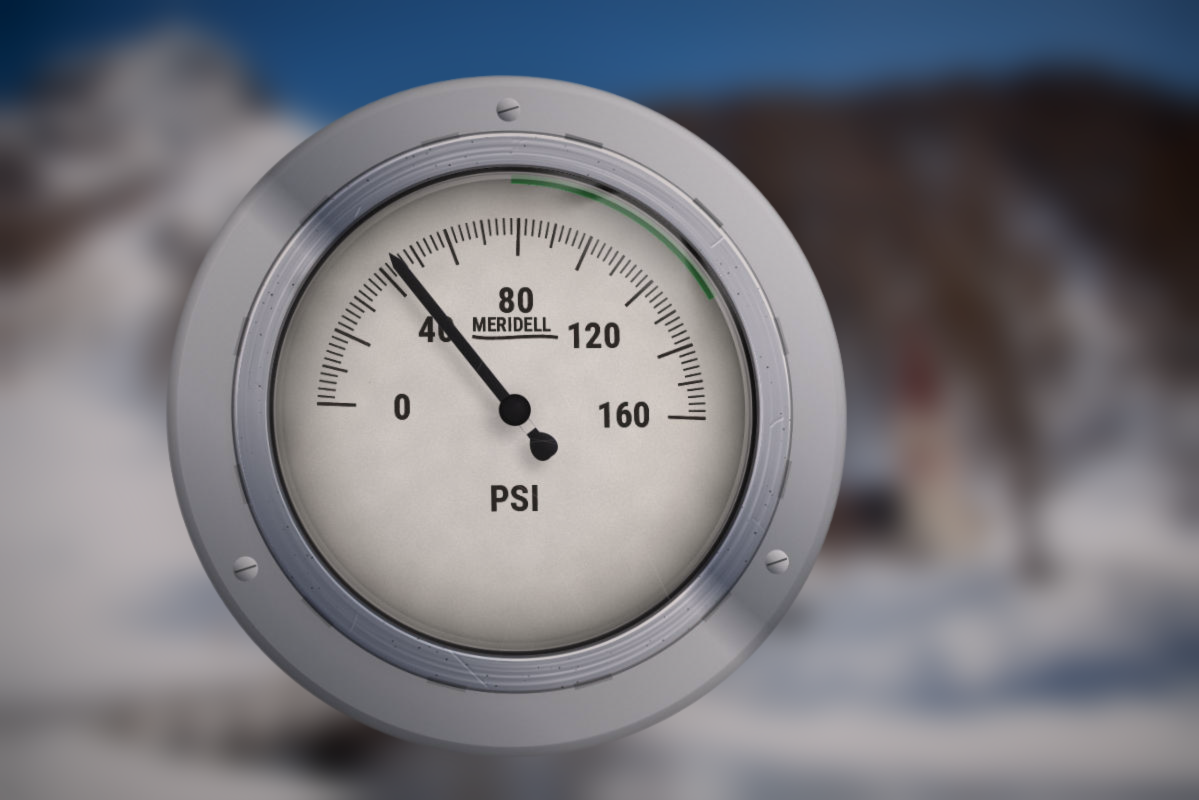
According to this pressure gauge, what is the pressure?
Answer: 44 psi
